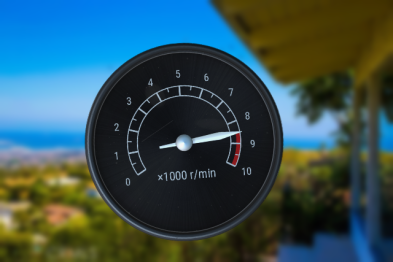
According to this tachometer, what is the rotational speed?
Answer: 8500 rpm
